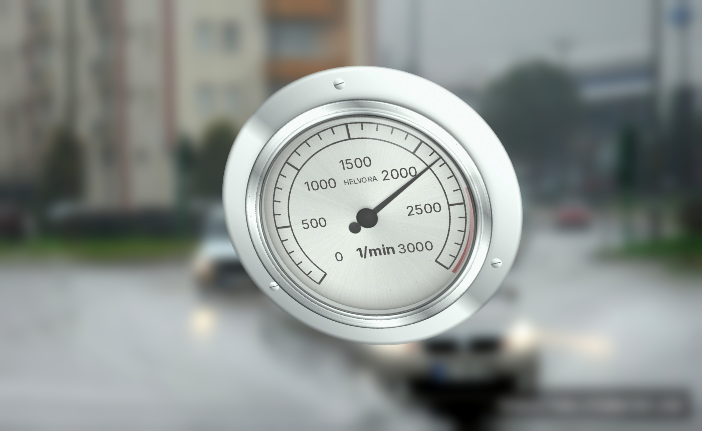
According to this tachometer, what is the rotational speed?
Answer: 2150 rpm
